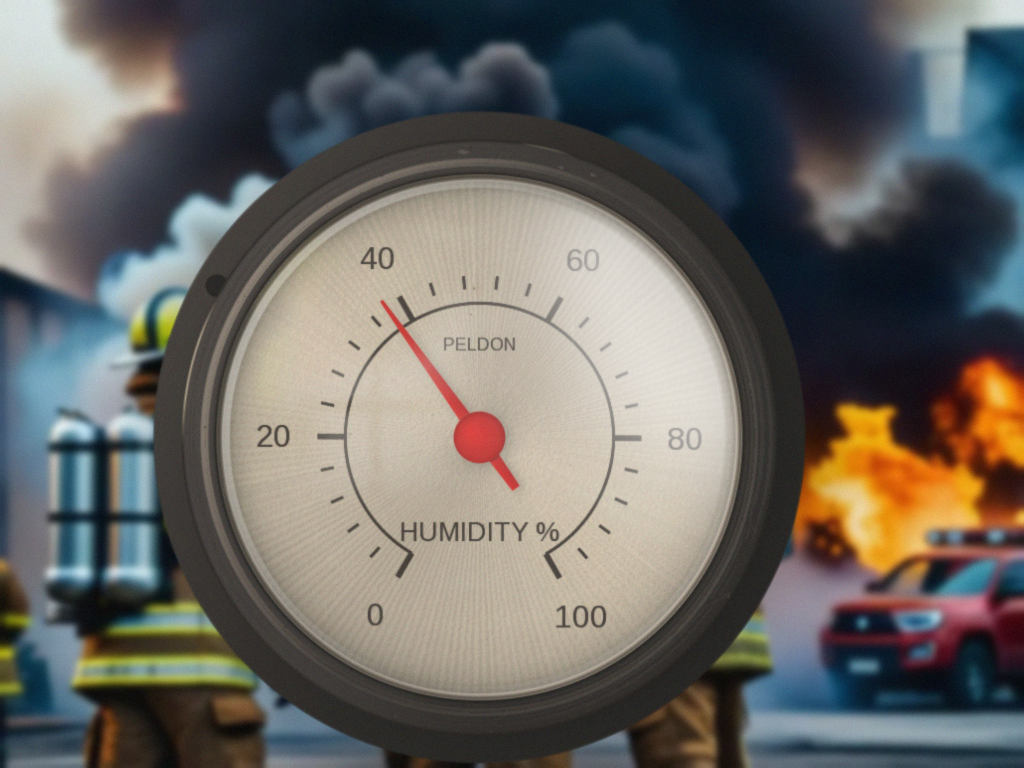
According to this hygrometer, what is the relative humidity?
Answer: 38 %
